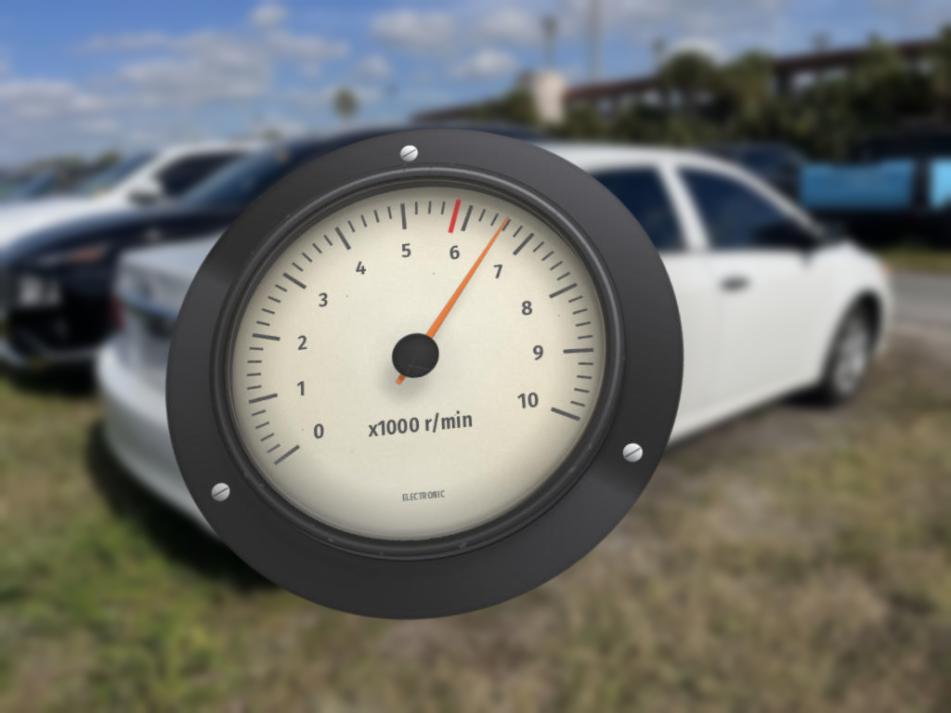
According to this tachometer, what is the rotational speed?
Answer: 6600 rpm
